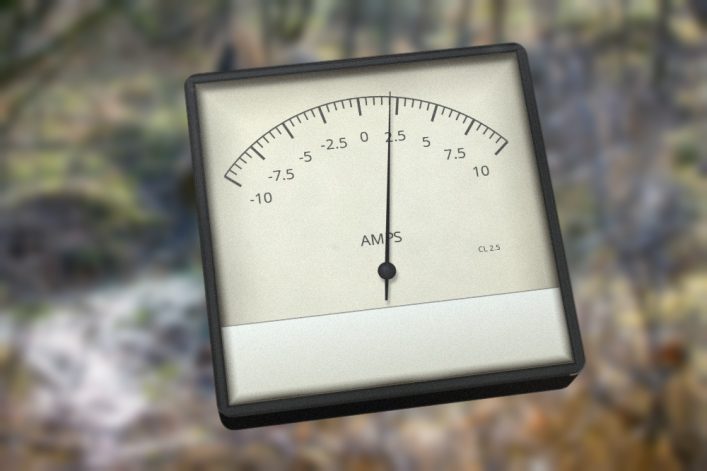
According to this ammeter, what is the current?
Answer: 2 A
